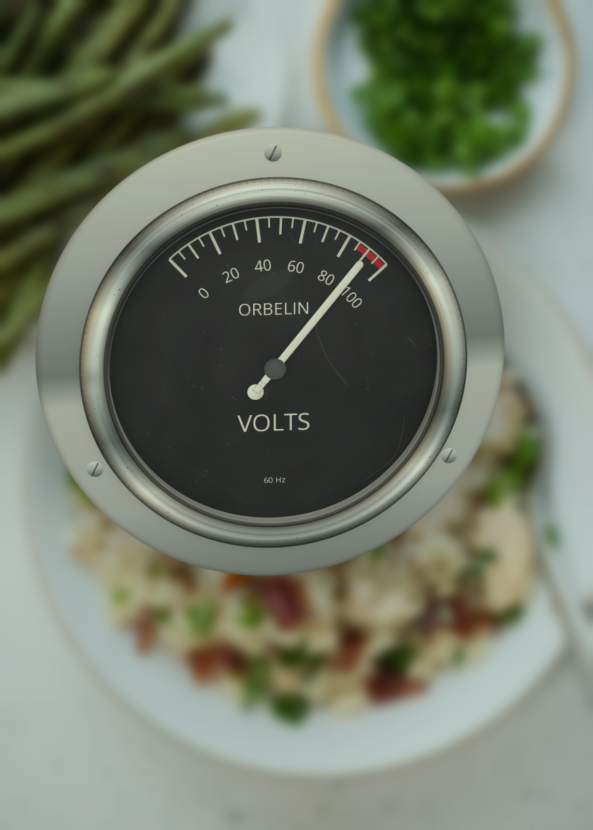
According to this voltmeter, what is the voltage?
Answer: 90 V
